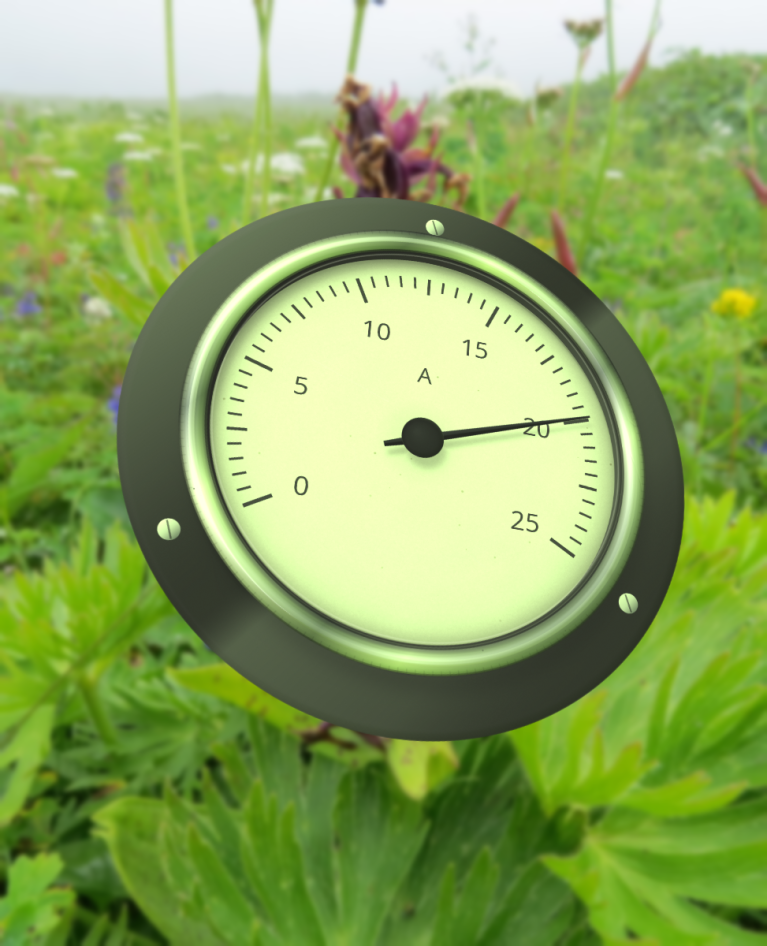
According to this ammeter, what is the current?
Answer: 20 A
